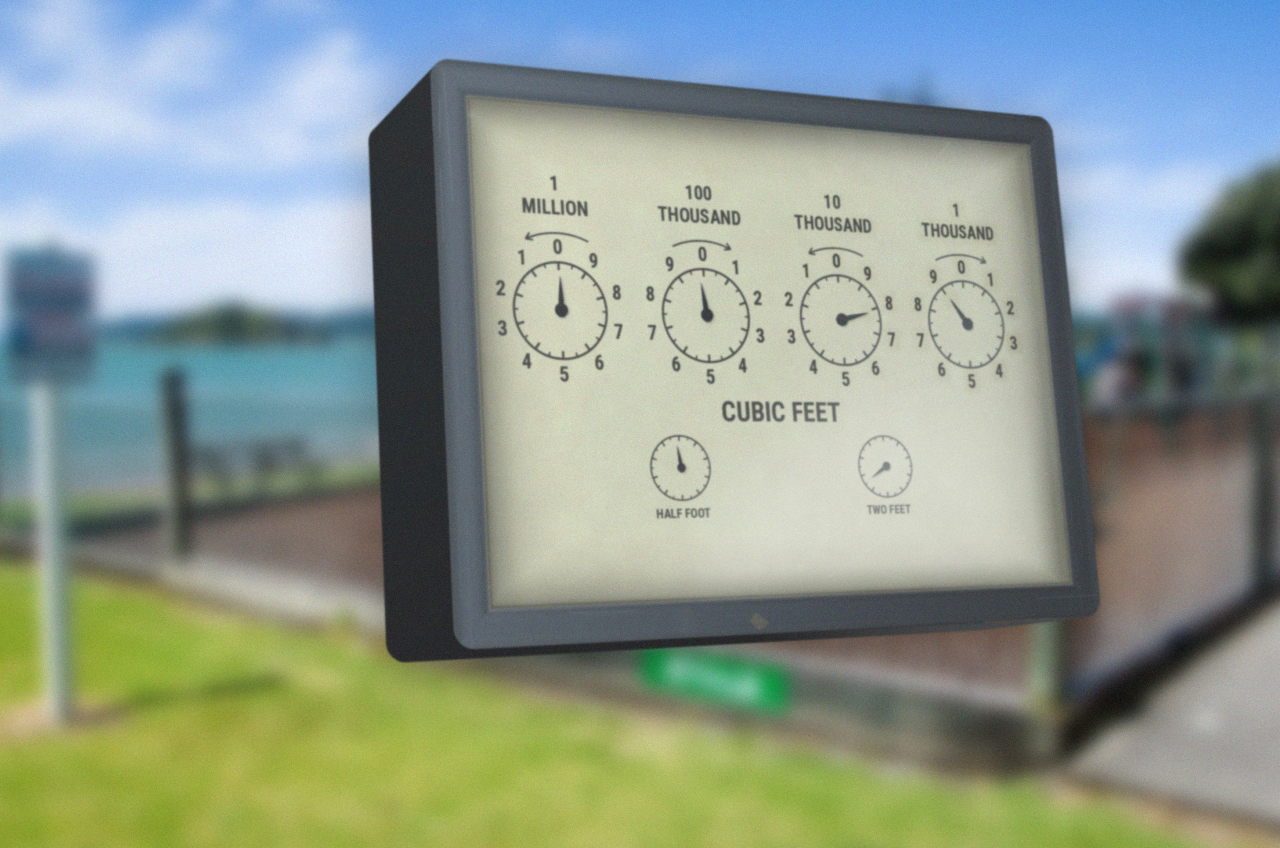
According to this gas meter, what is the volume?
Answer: 997900 ft³
